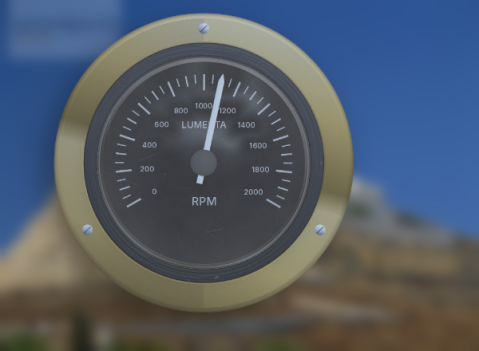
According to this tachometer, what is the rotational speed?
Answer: 1100 rpm
